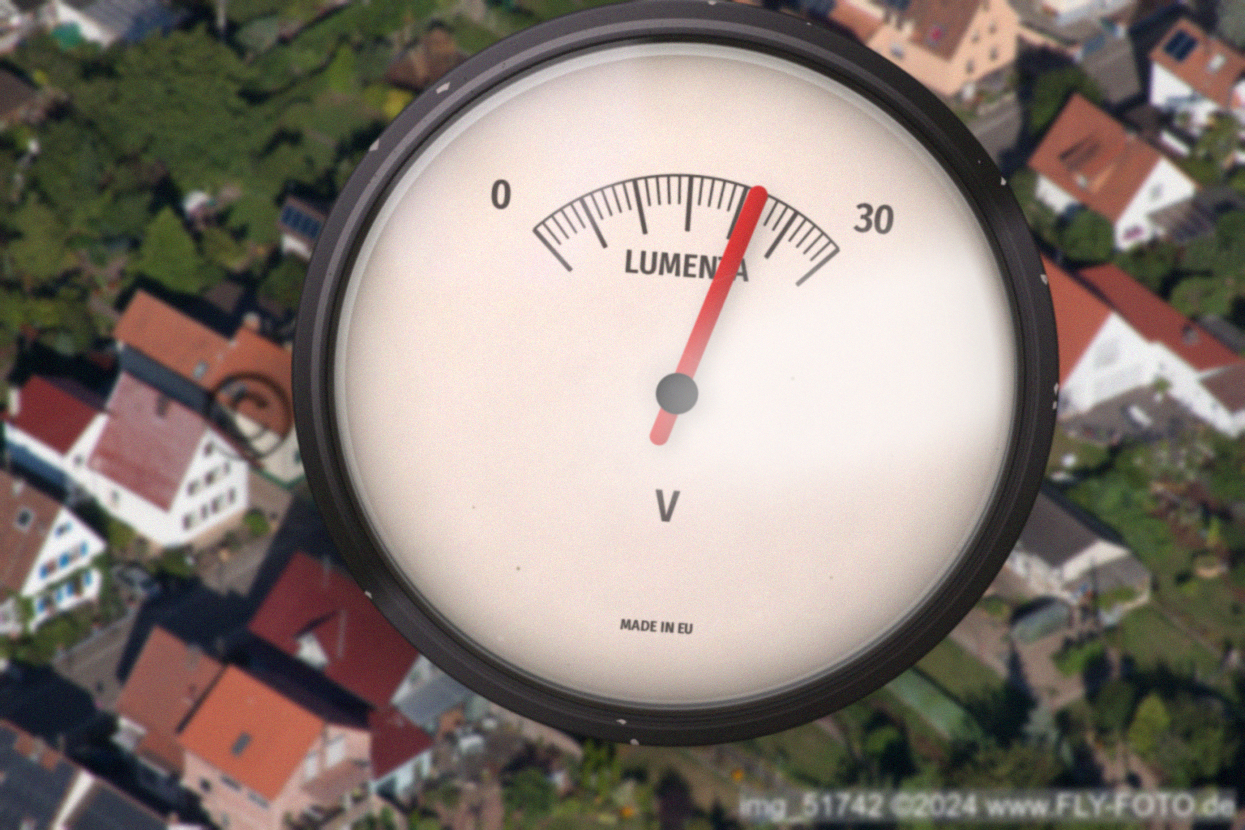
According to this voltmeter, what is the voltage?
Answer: 21 V
